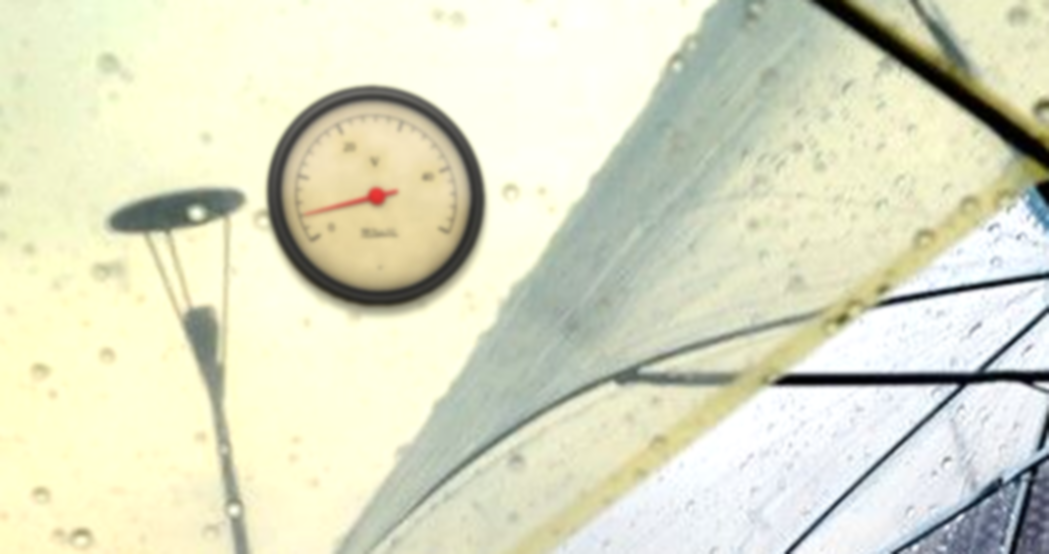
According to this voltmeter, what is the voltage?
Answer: 4 V
